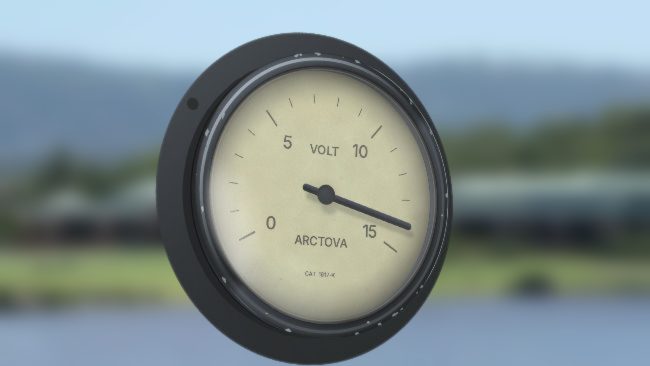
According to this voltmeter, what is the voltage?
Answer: 14 V
